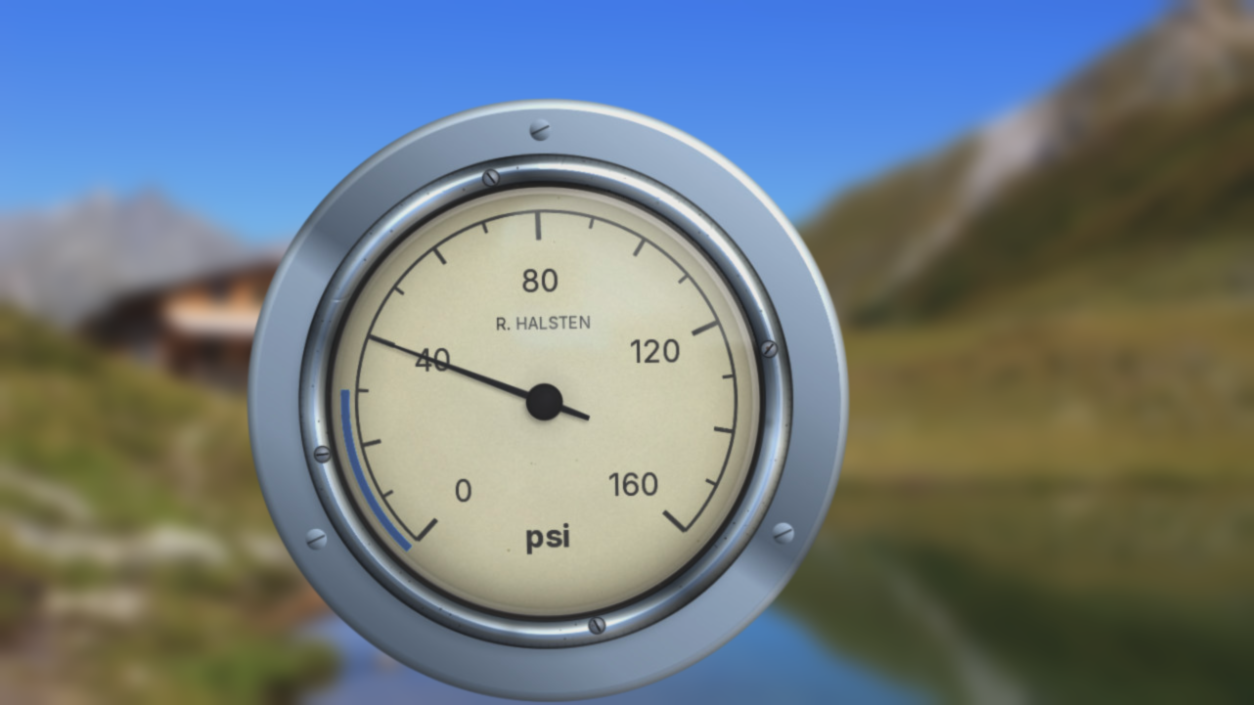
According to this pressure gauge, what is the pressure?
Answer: 40 psi
